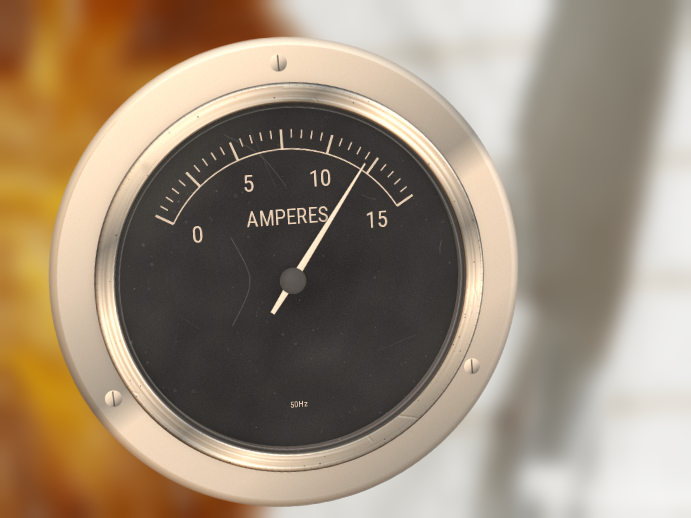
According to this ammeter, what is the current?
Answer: 12 A
